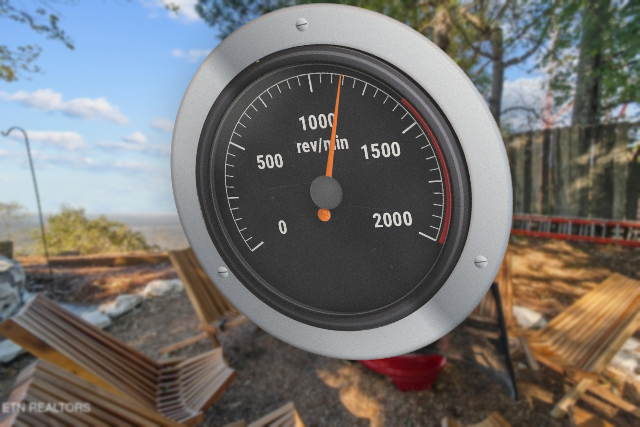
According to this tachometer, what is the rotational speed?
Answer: 1150 rpm
